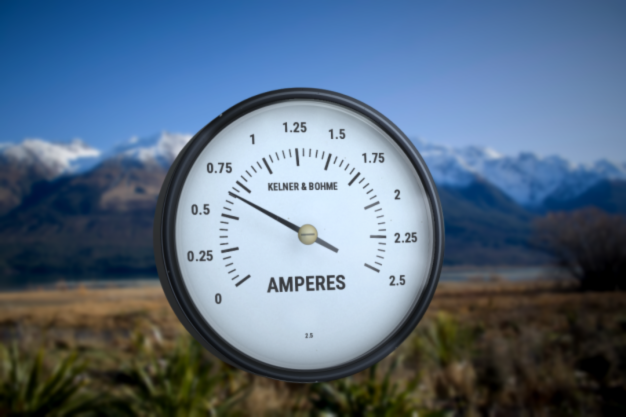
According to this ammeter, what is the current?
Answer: 0.65 A
